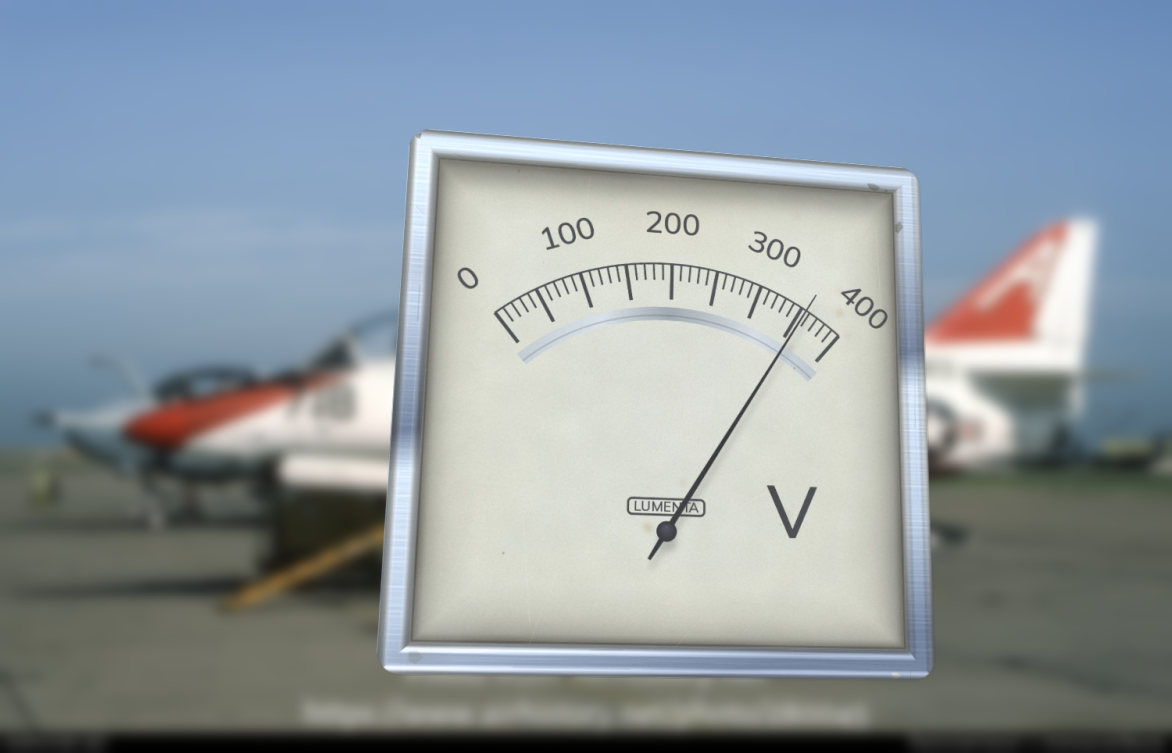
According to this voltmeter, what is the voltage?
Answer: 355 V
